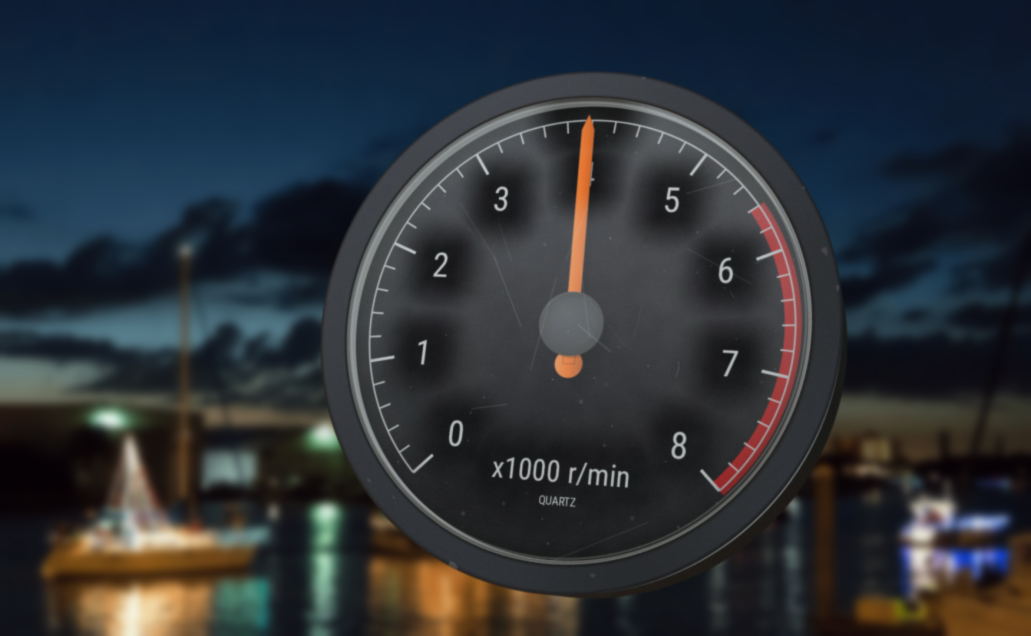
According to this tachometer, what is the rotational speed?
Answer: 4000 rpm
